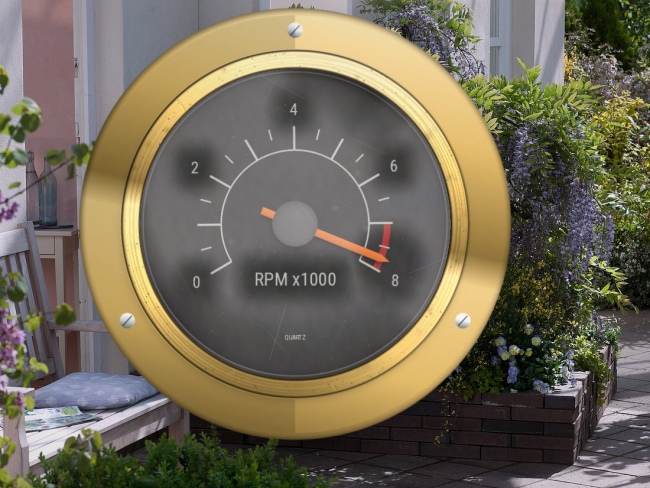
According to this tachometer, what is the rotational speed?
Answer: 7750 rpm
